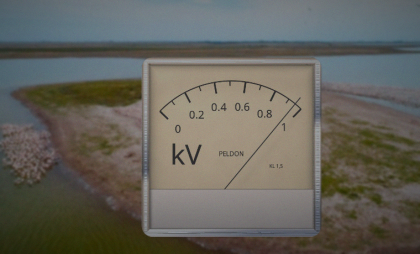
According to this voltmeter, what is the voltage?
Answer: 0.95 kV
